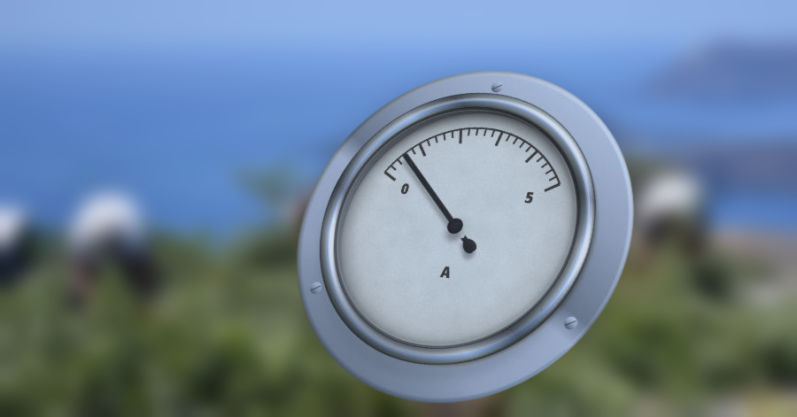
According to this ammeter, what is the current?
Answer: 0.6 A
